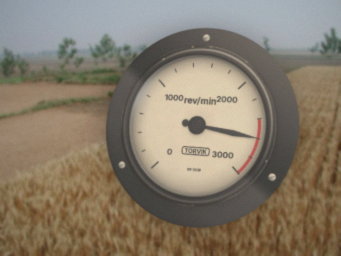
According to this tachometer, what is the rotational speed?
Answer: 2600 rpm
